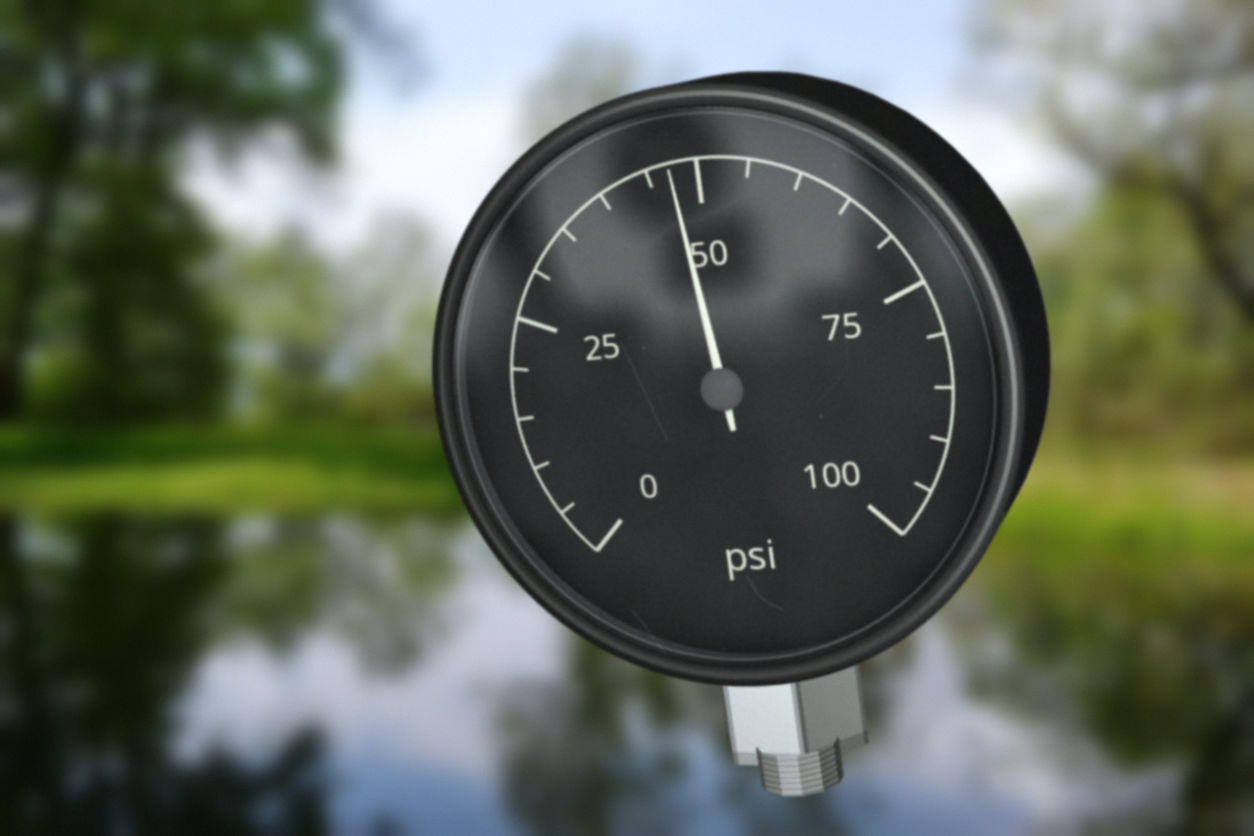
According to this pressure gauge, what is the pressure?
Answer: 47.5 psi
